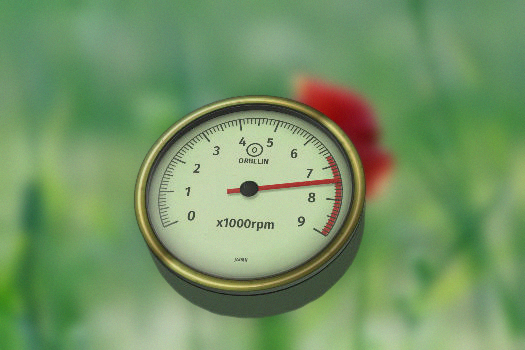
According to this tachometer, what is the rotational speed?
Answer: 7500 rpm
